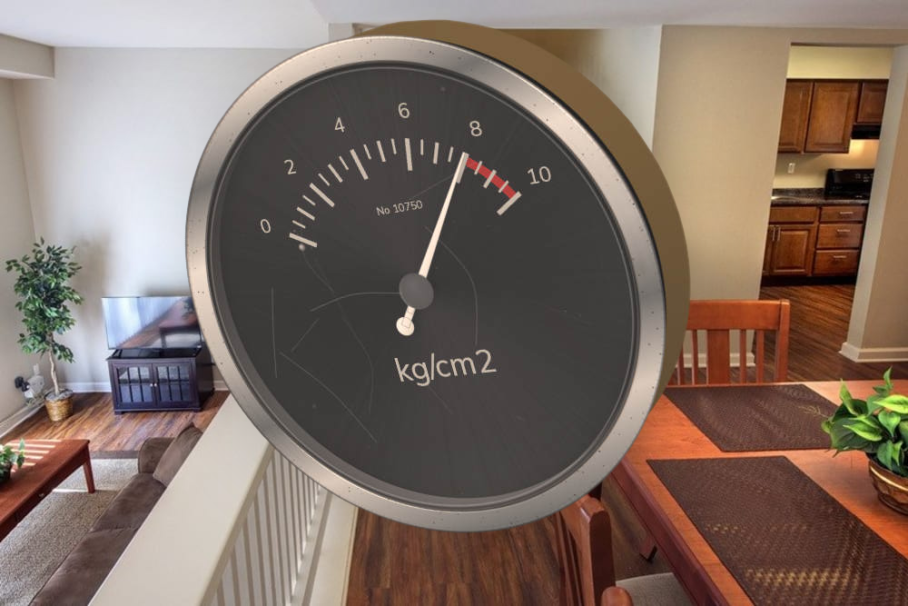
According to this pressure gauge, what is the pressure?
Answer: 8 kg/cm²
